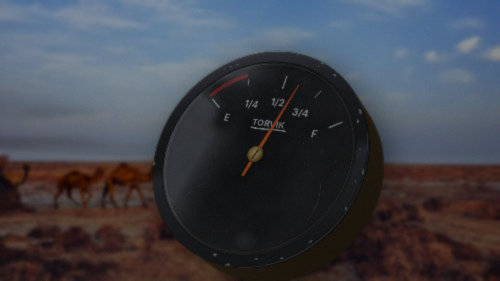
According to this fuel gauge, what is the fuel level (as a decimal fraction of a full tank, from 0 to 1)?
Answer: 0.625
